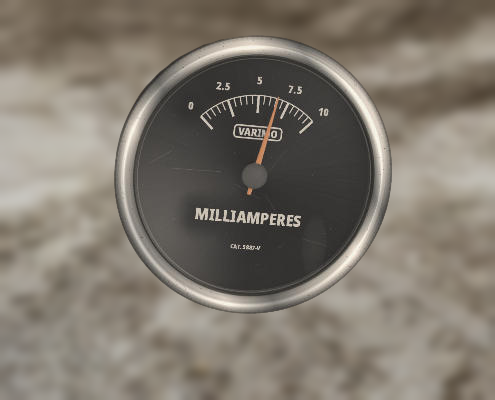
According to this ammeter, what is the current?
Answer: 6.5 mA
